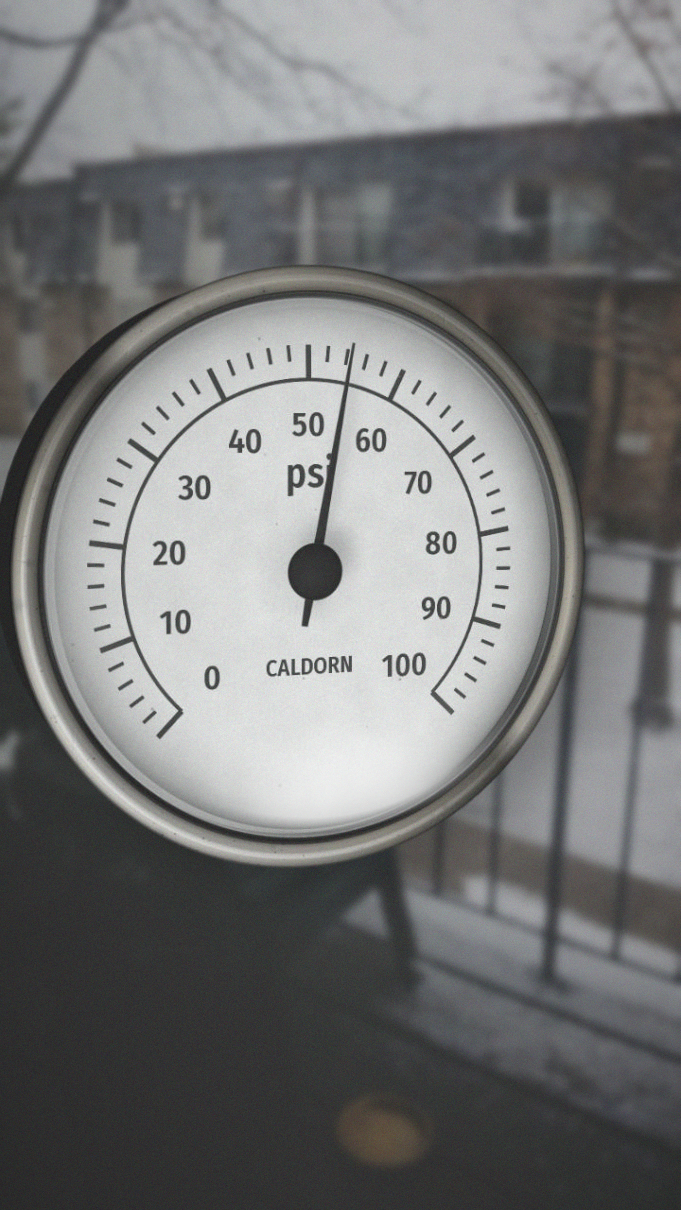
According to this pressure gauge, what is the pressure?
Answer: 54 psi
